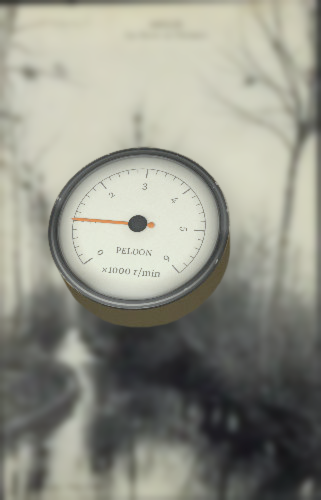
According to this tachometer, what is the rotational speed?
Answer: 1000 rpm
